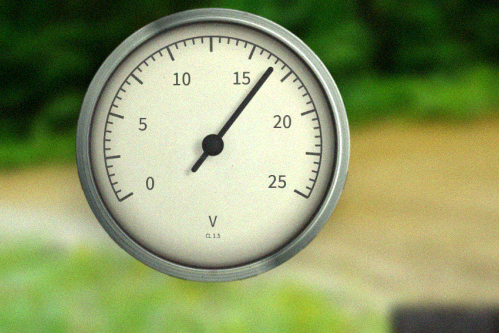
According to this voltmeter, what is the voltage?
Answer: 16.5 V
